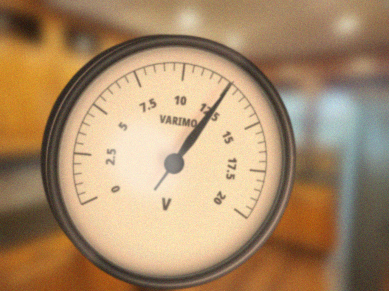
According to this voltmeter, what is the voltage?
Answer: 12.5 V
